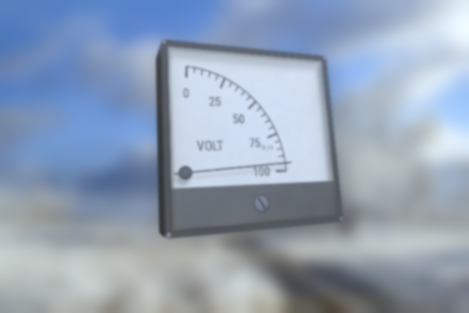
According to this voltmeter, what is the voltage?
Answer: 95 V
